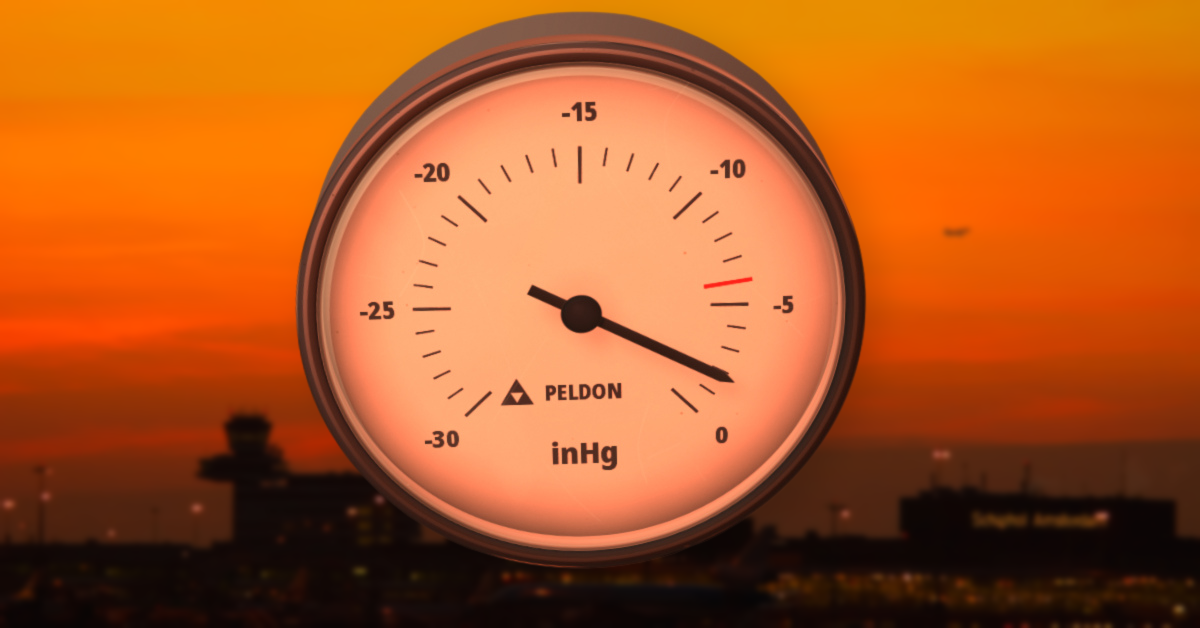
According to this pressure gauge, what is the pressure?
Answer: -2 inHg
